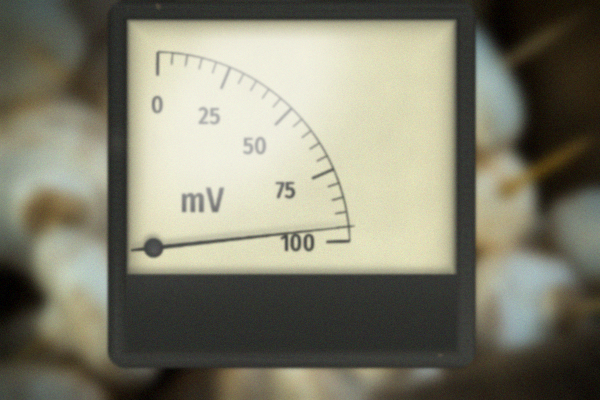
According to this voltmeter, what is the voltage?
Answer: 95 mV
